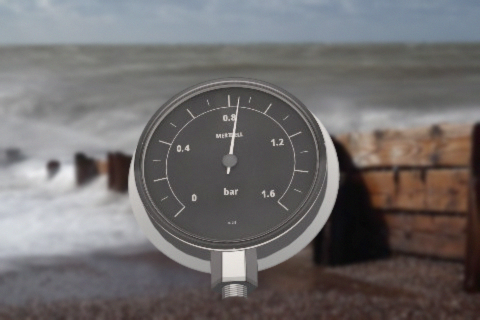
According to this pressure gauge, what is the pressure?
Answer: 0.85 bar
